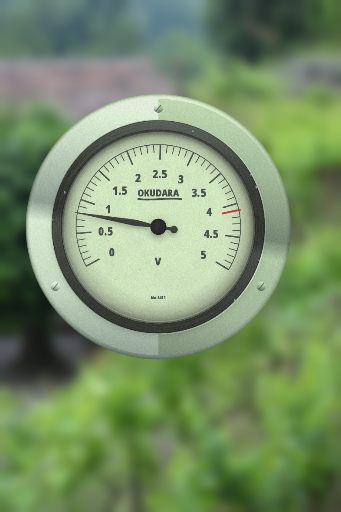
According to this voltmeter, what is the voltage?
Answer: 0.8 V
